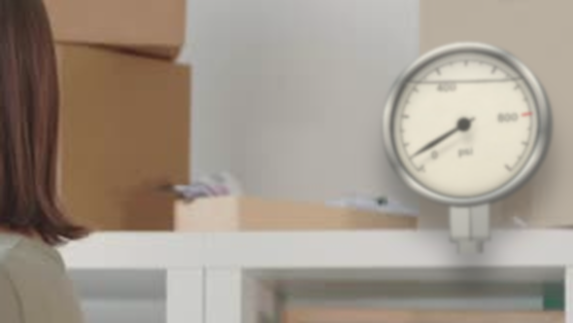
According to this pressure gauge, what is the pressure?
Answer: 50 psi
